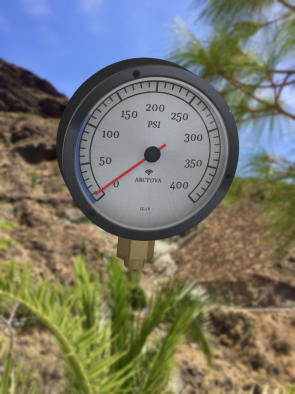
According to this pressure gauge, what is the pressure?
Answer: 10 psi
